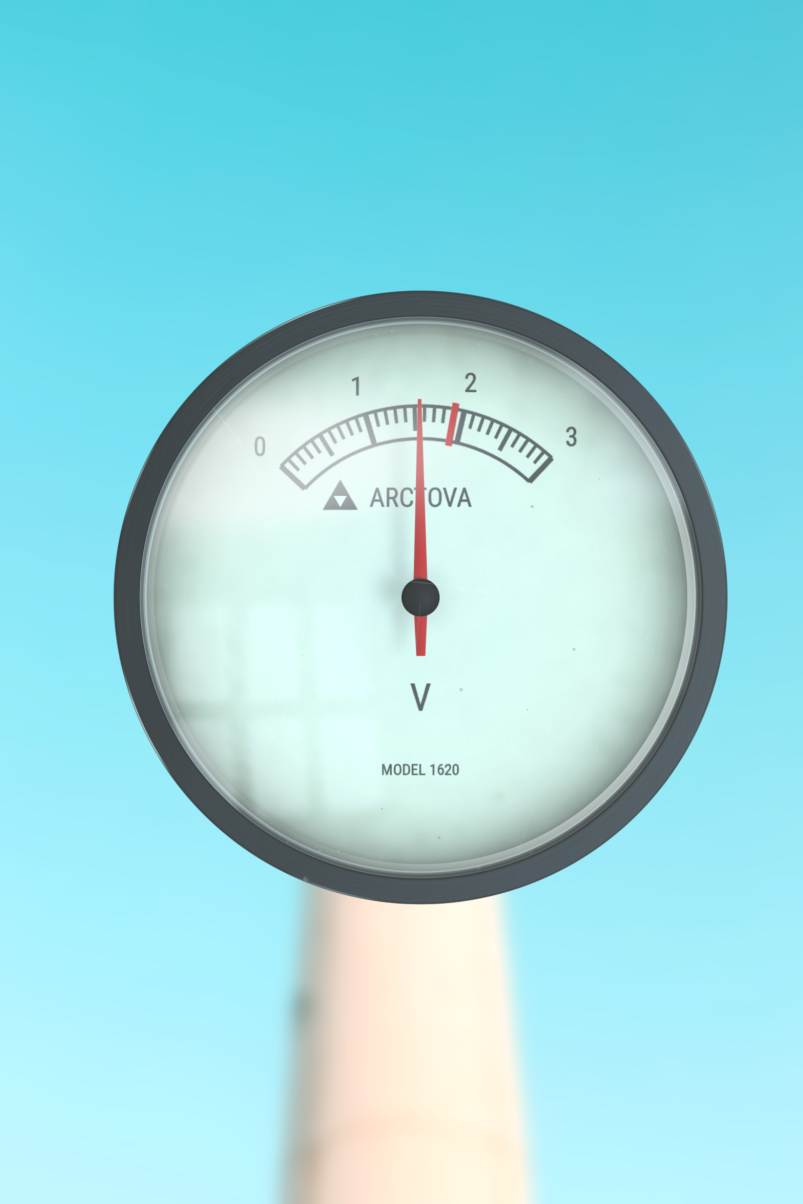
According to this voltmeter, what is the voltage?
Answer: 1.55 V
